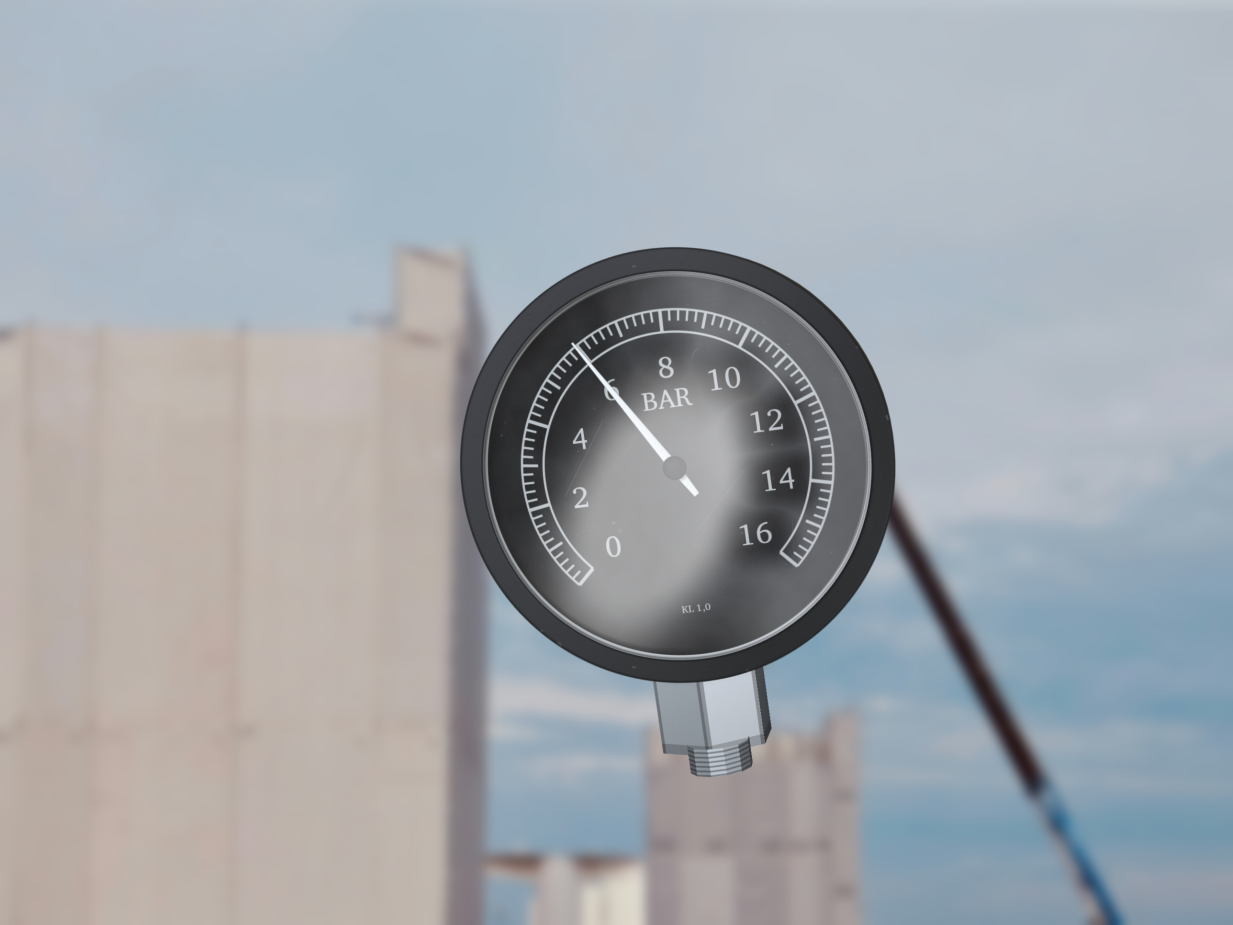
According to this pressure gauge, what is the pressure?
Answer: 6 bar
